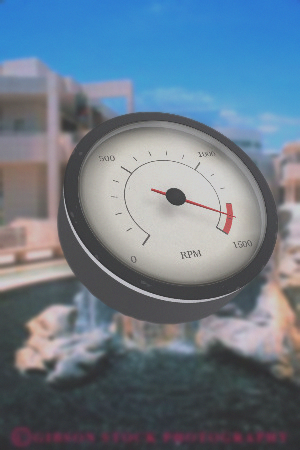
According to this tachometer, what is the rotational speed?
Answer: 1400 rpm
